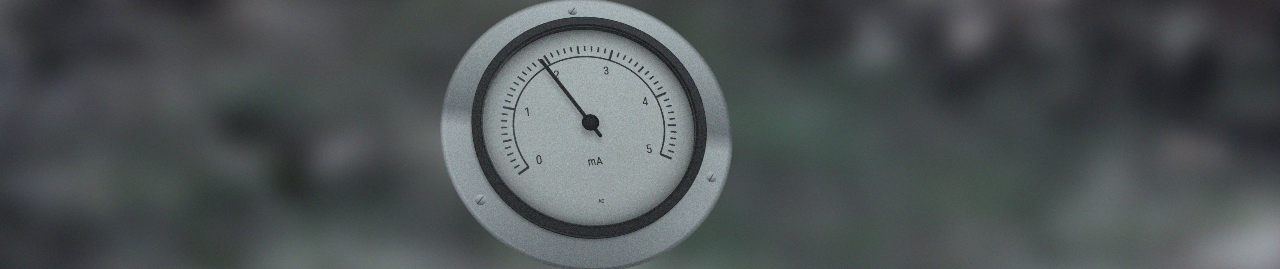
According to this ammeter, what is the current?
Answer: 1.9 mA
